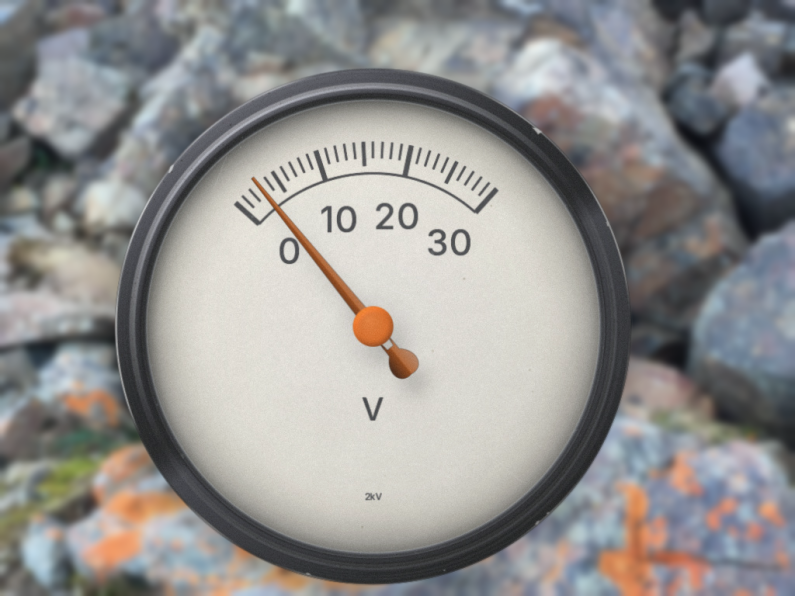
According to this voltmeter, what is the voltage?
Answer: 3 V
